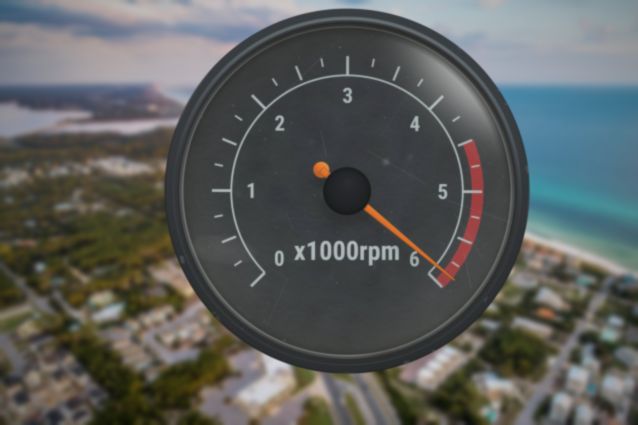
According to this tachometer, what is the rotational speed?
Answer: 5875 rpm
